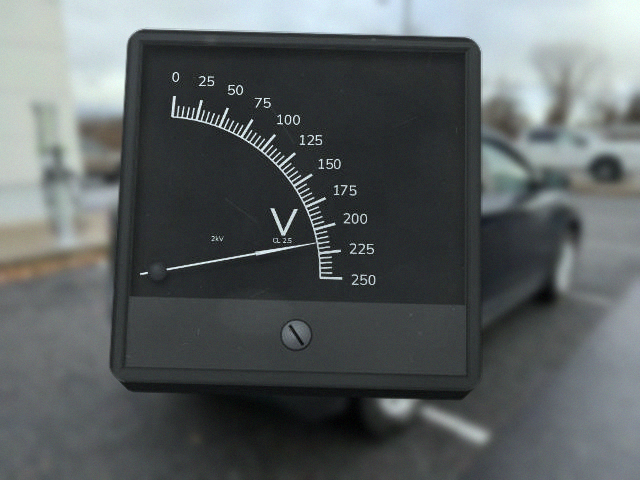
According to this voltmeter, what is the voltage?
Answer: 215 V
